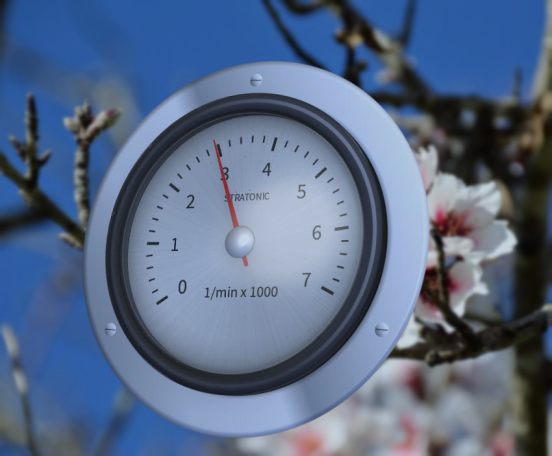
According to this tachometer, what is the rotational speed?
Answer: 3000 rpm
